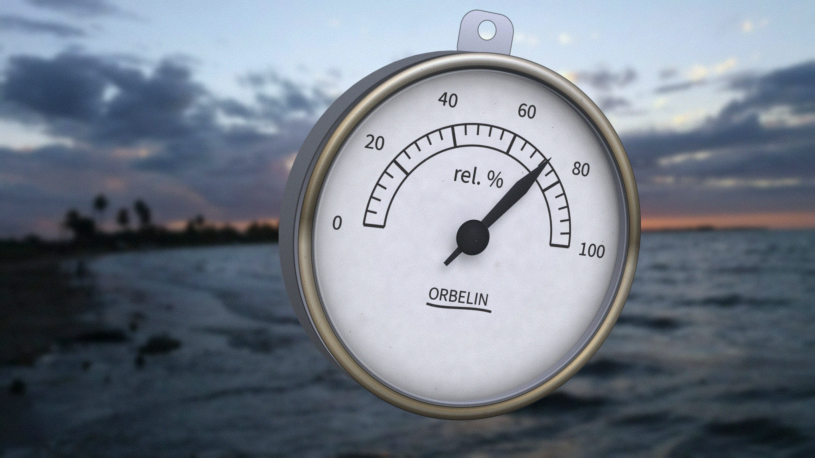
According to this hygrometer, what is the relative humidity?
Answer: 72 %
